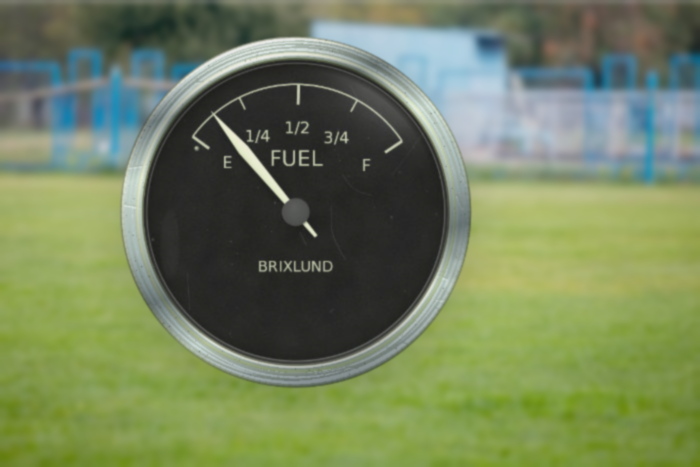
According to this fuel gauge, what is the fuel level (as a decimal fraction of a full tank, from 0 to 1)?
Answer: 0.125
